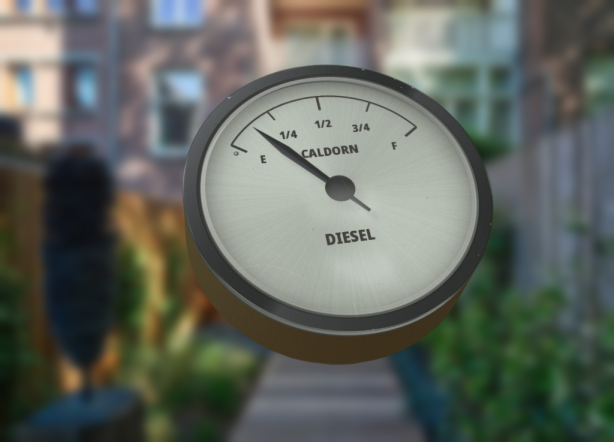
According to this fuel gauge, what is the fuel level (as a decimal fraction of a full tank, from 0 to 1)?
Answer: 0.125
